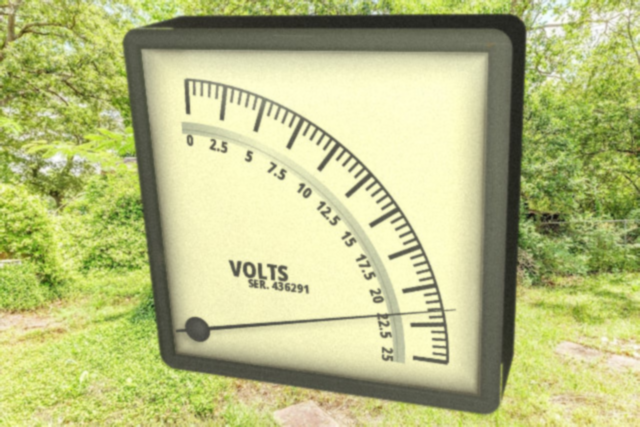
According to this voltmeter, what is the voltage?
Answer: 21.5 V
